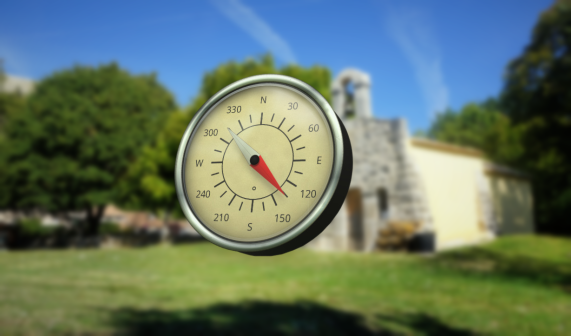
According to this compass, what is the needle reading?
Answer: 135 °
